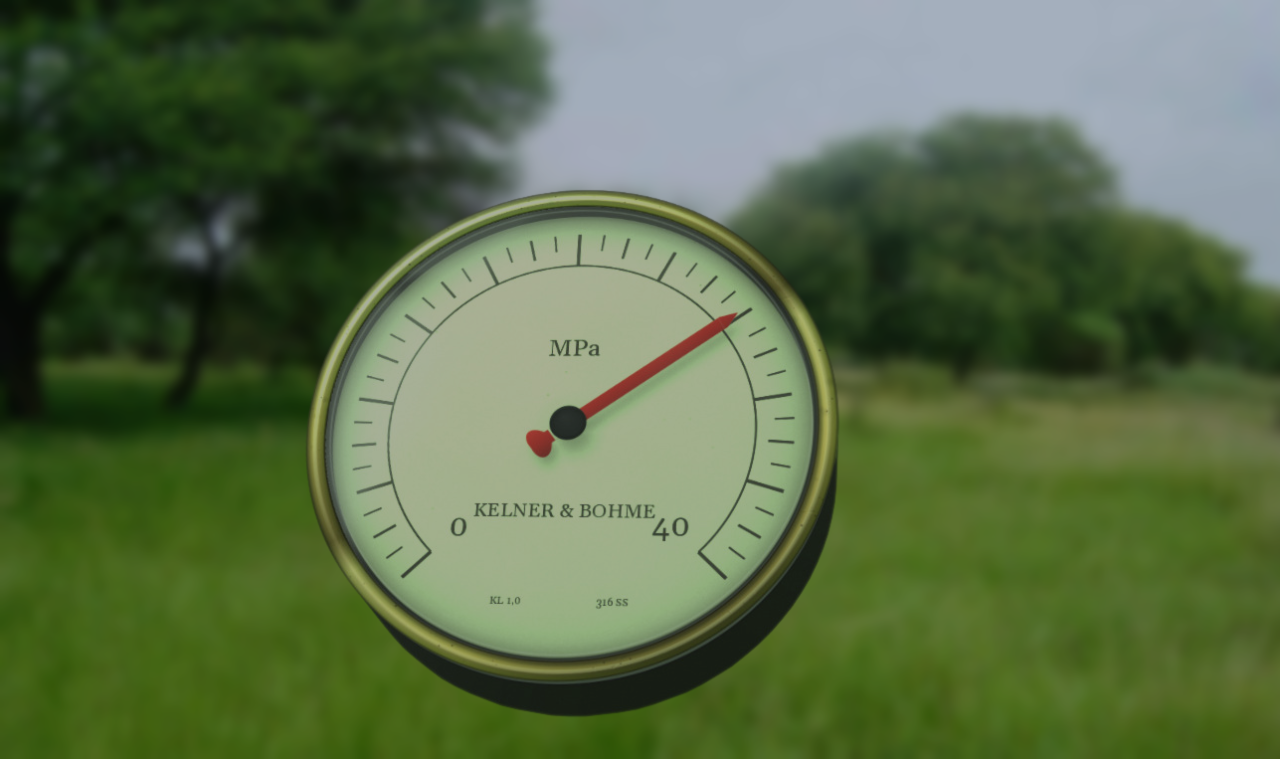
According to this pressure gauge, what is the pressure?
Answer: 28 MPa
